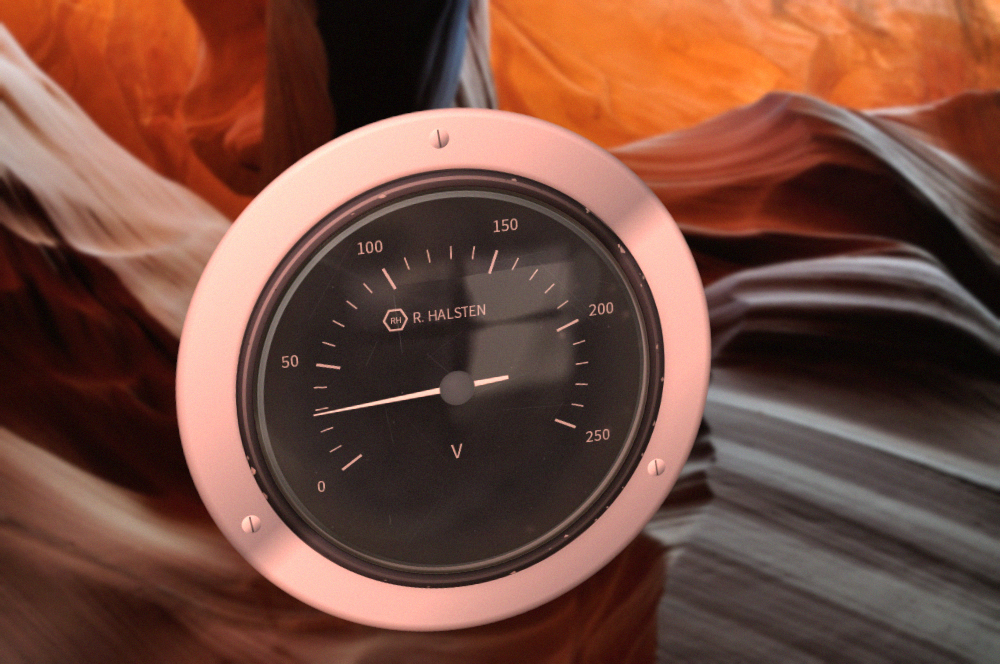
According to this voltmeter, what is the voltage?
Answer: 30 V
